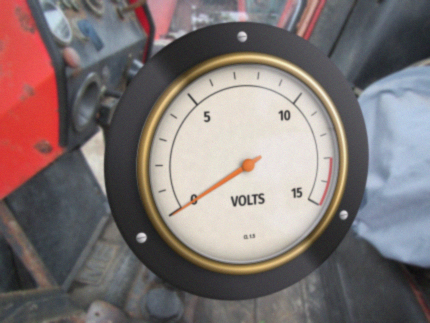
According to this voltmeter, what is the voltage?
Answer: 0 V
